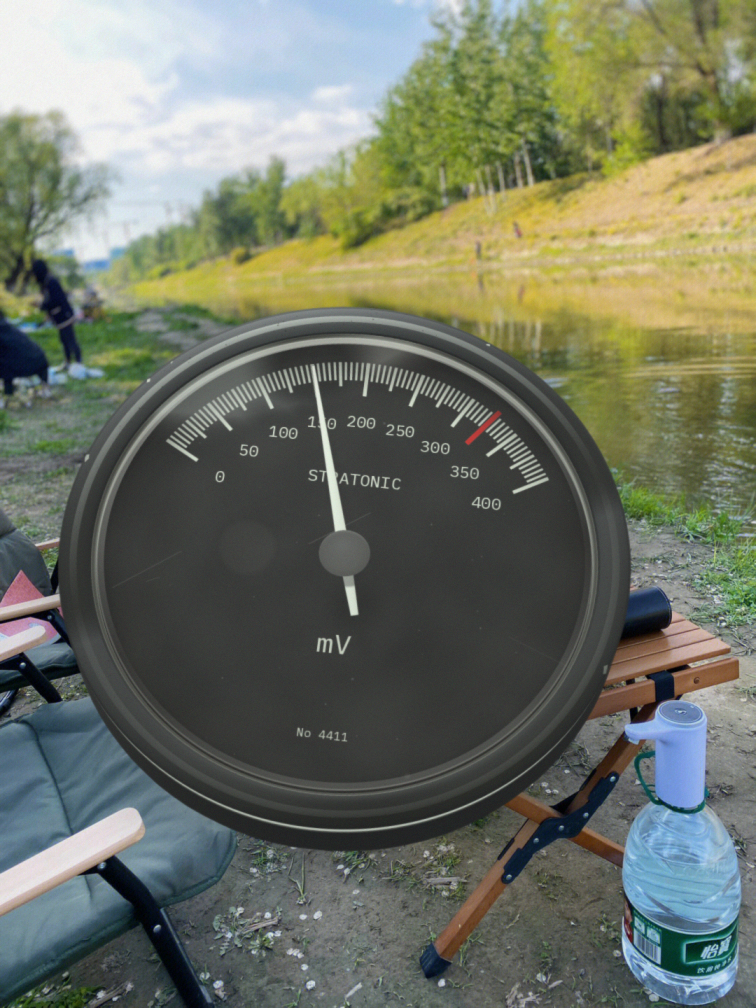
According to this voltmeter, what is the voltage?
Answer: 150 mV
